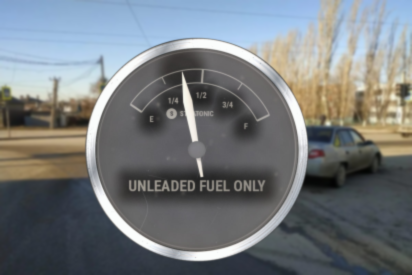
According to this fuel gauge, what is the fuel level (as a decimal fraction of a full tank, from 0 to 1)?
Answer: 0.375
